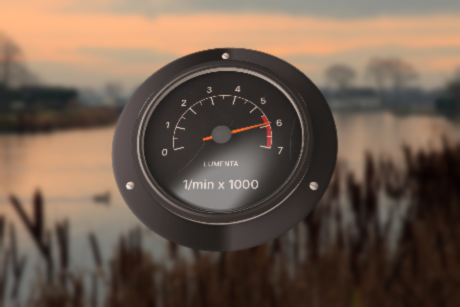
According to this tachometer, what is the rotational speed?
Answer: 6000 rpm
